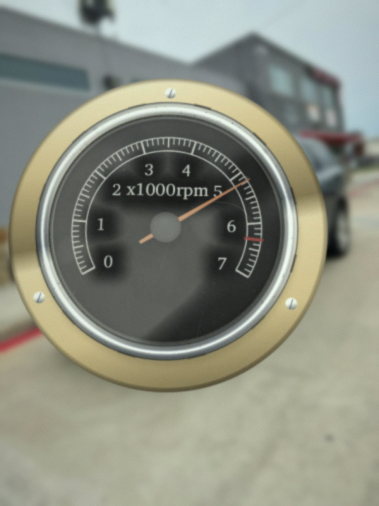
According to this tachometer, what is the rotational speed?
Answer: 5200 rpm
